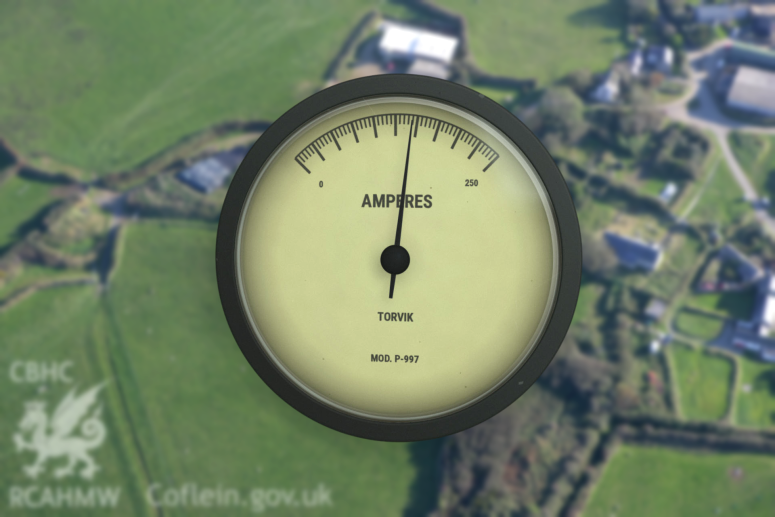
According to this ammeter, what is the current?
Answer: 145 A
